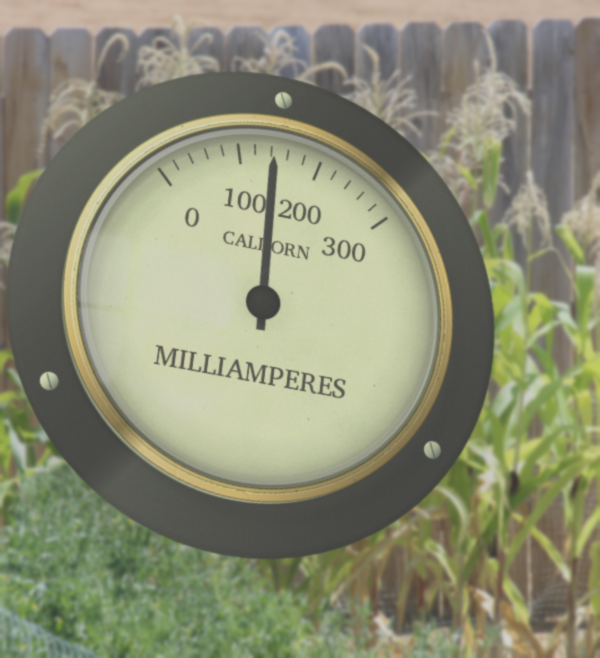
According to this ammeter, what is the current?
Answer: 140 mA
